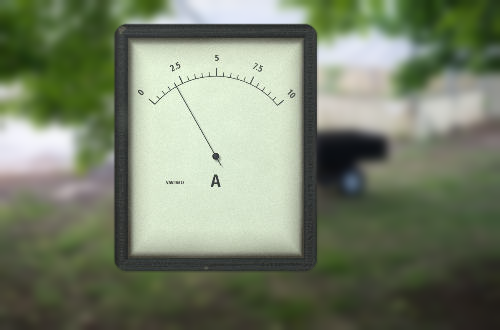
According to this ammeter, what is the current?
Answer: 2 A
